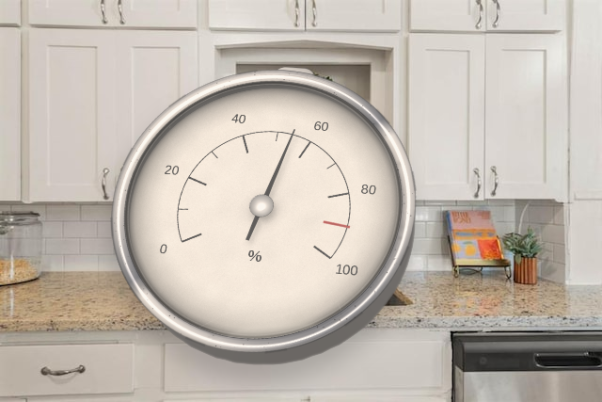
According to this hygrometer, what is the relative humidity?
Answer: 55 %
